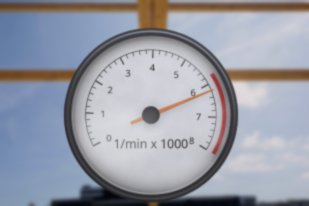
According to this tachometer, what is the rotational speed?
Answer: 6200 rpm
